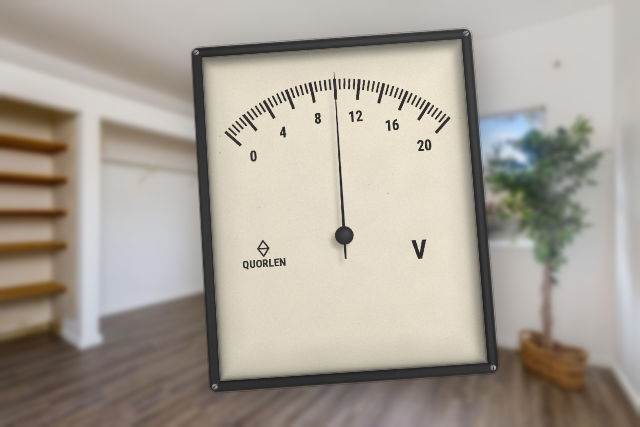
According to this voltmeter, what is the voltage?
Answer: 10 V
